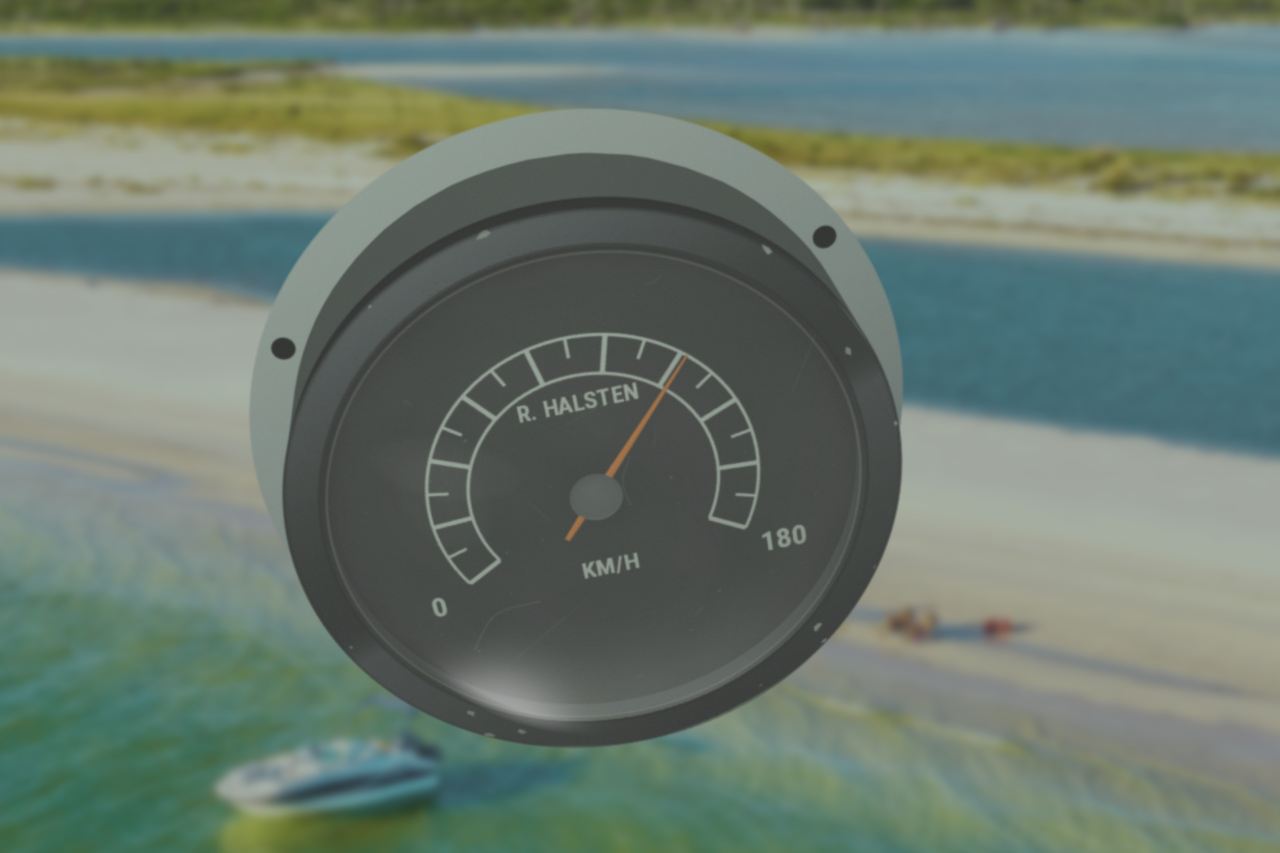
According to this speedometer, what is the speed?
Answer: 120 km/h
